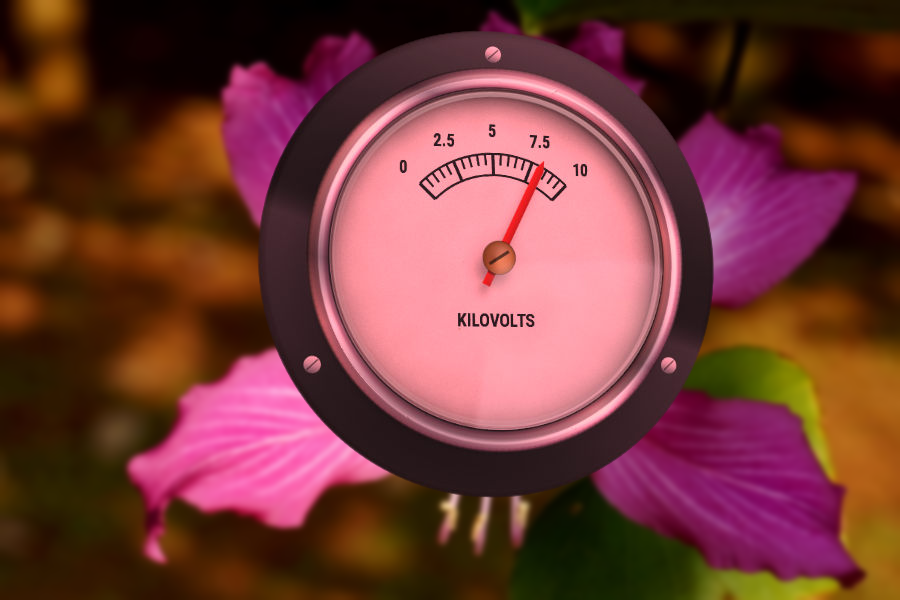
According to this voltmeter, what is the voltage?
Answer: 8 kV
